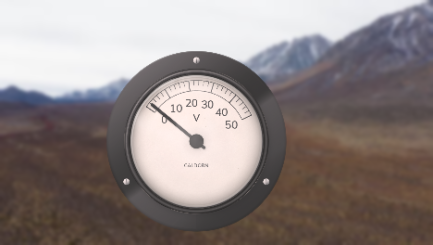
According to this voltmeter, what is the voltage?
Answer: 2 V
